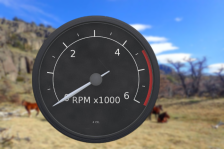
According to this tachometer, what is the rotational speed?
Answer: 0 rpm
